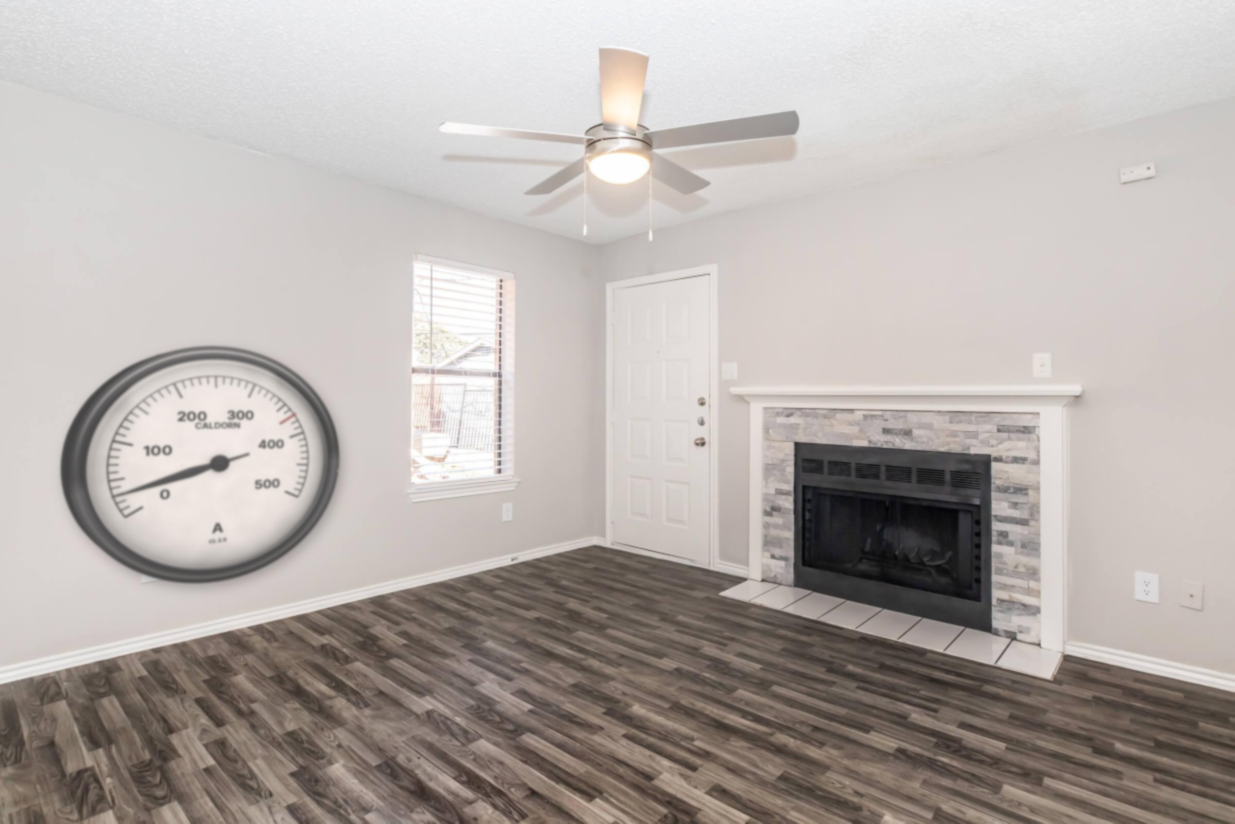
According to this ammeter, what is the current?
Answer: 30 A
